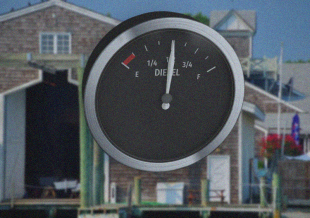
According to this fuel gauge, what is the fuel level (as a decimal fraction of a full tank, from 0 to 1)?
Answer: 0.5
